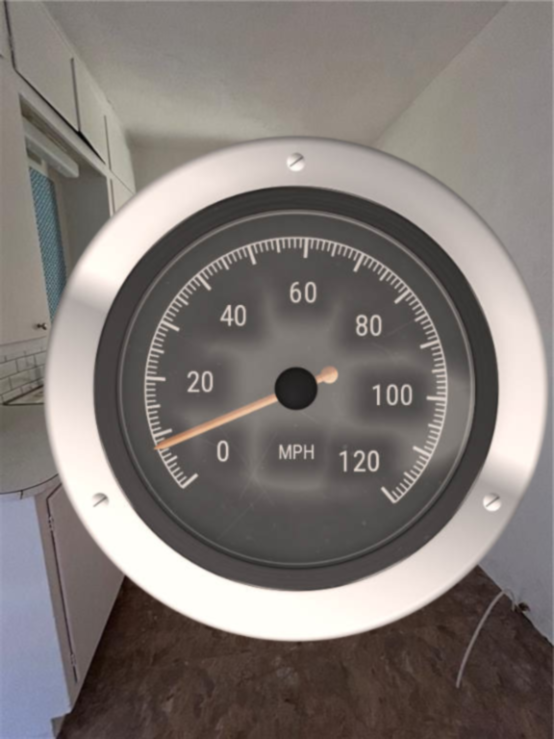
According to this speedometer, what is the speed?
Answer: 8 mph
